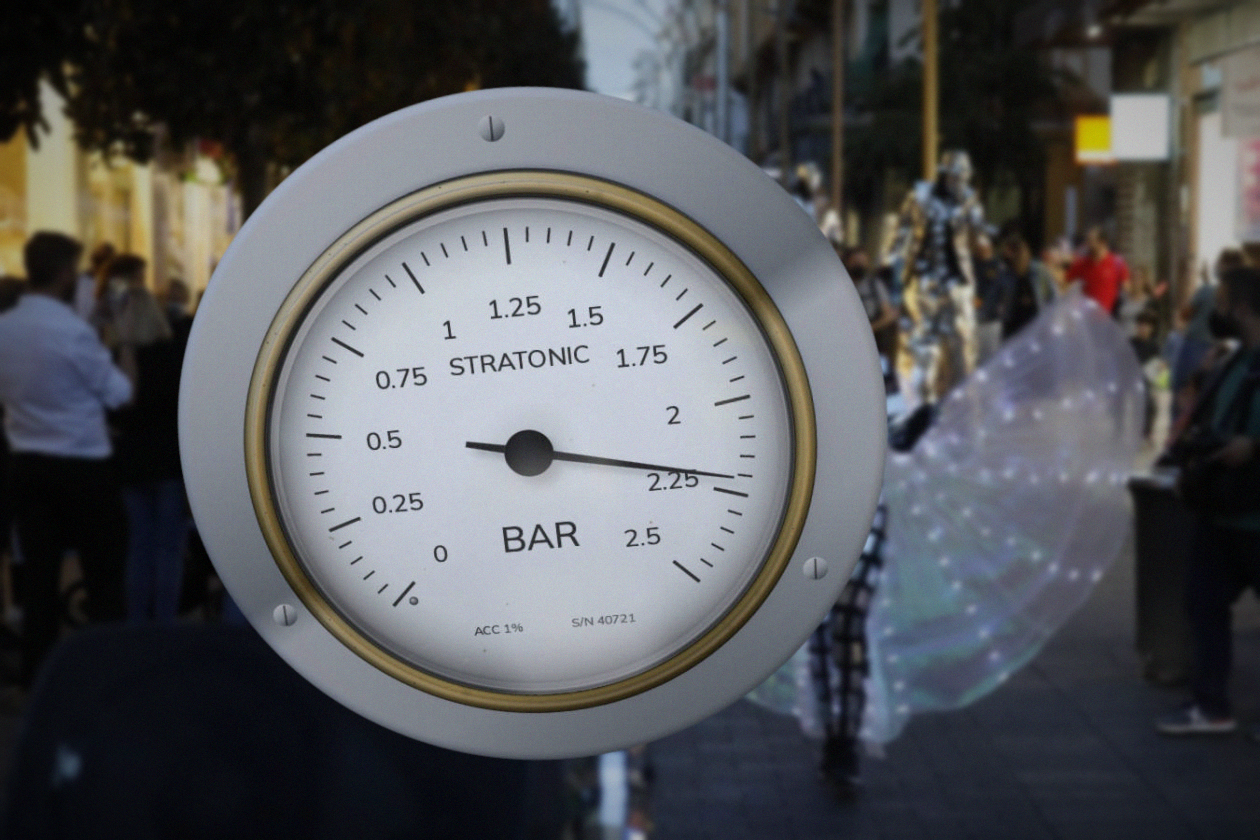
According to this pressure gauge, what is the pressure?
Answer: 2.2 bar
